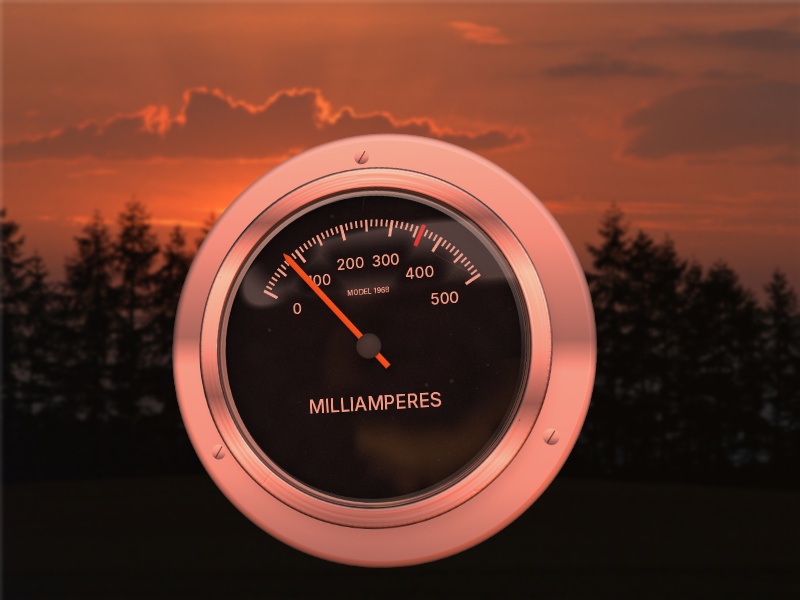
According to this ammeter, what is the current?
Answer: 80 mA
